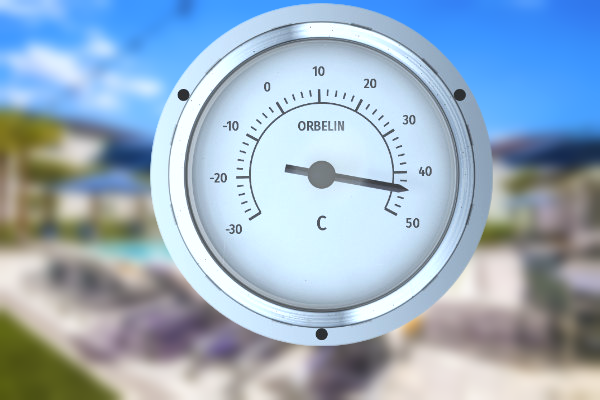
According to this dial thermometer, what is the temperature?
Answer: 44 °C
